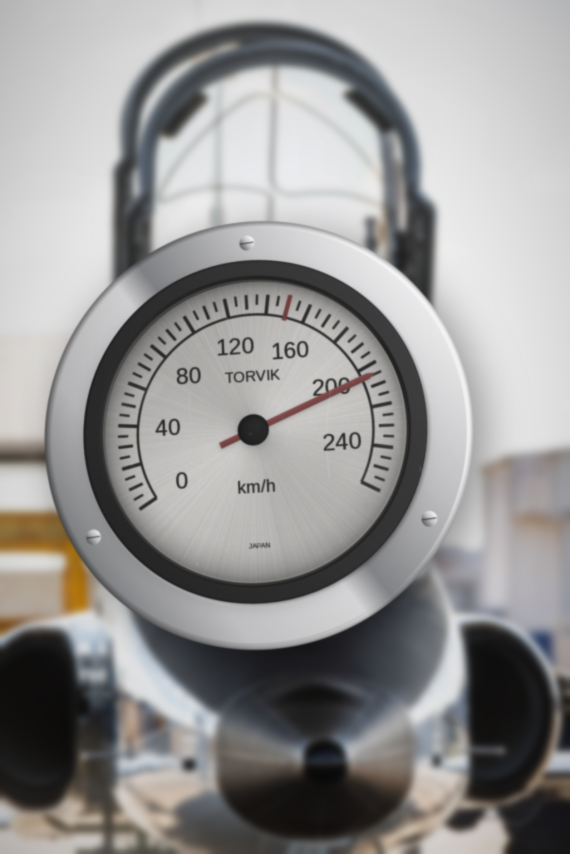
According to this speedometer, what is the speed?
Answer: 205 km/h
